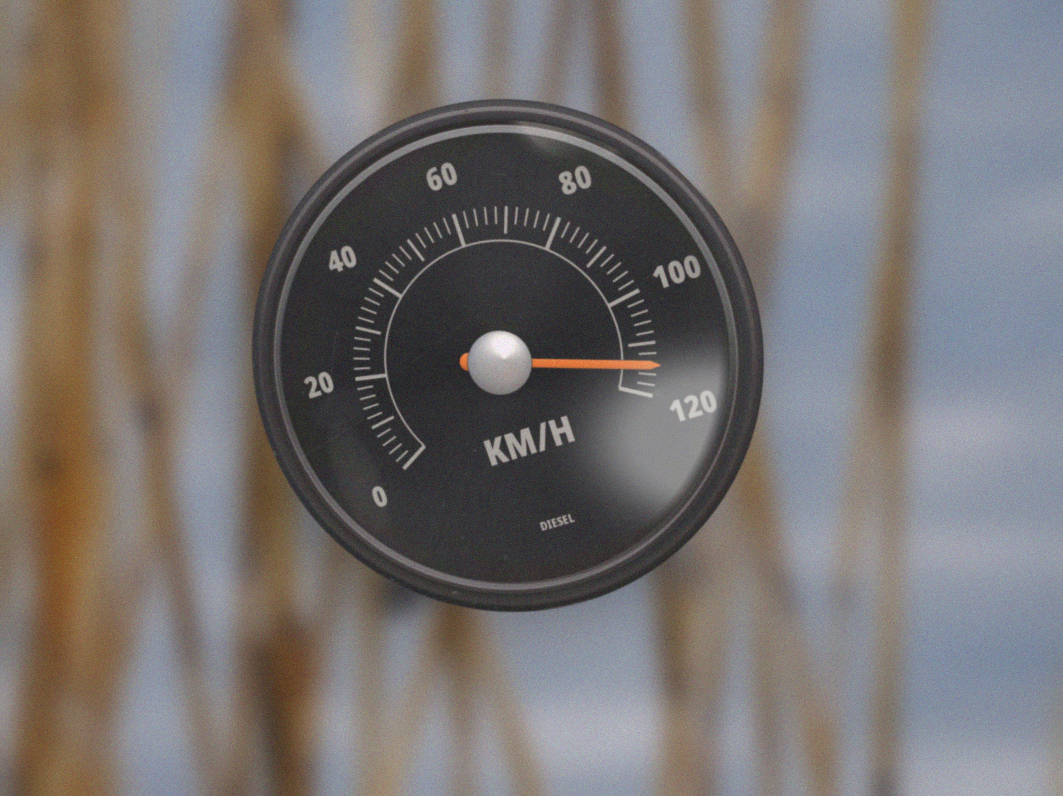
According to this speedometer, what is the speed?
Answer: 114 km/h
